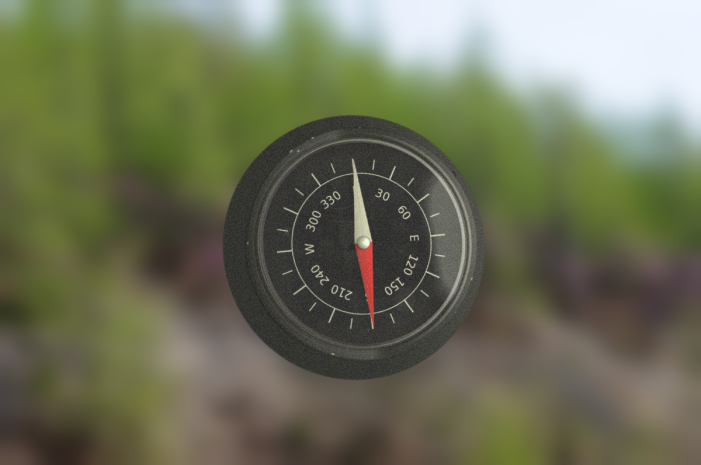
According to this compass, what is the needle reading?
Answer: 180 °
